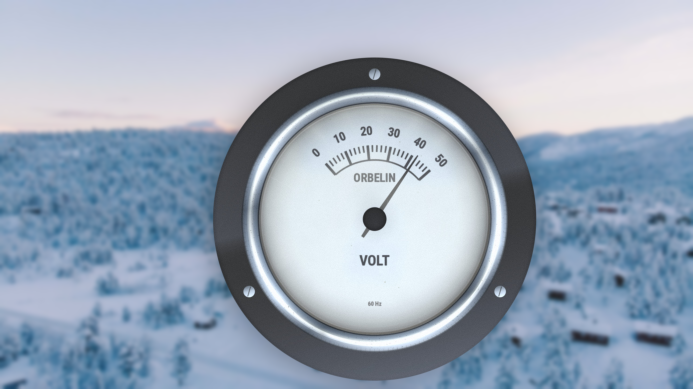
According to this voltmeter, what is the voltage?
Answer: 42 V
